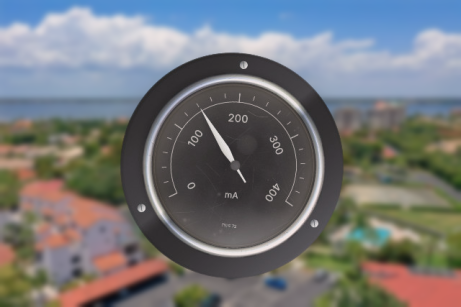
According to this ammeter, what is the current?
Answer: 140 mA
